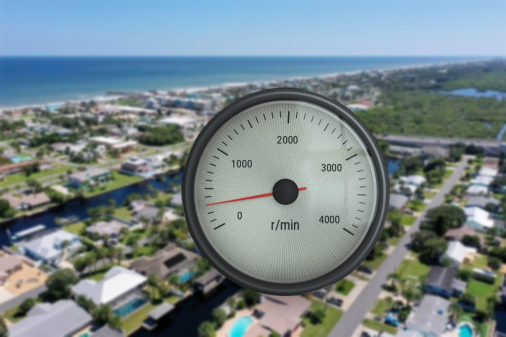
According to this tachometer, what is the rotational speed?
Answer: 300 rpm
